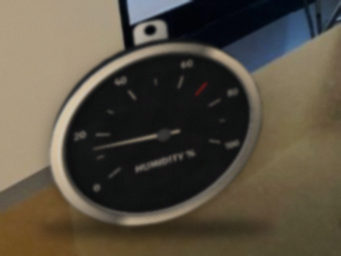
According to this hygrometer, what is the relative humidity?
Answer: 15 %
